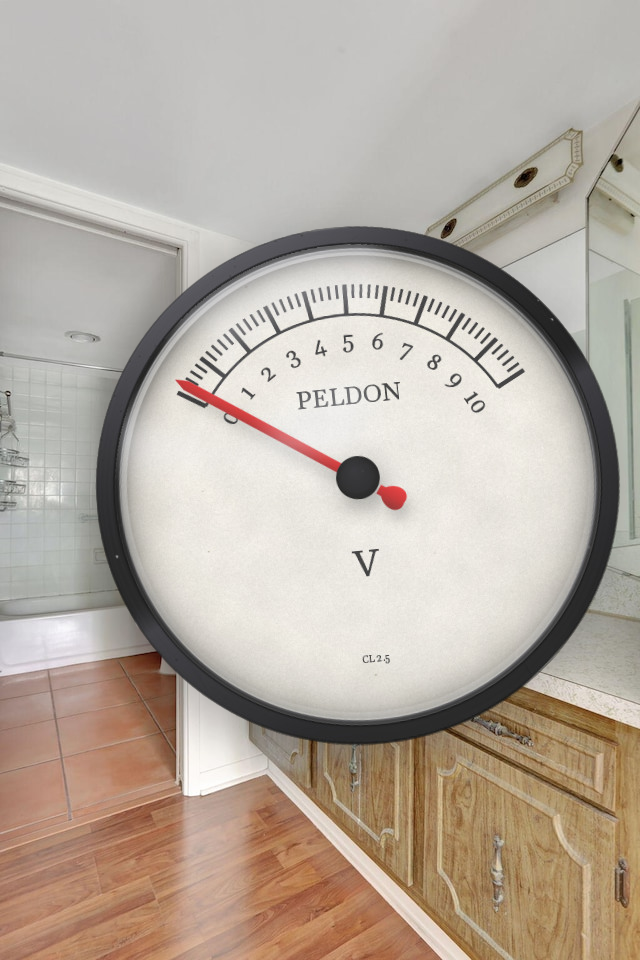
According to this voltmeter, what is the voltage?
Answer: 0.2 V
